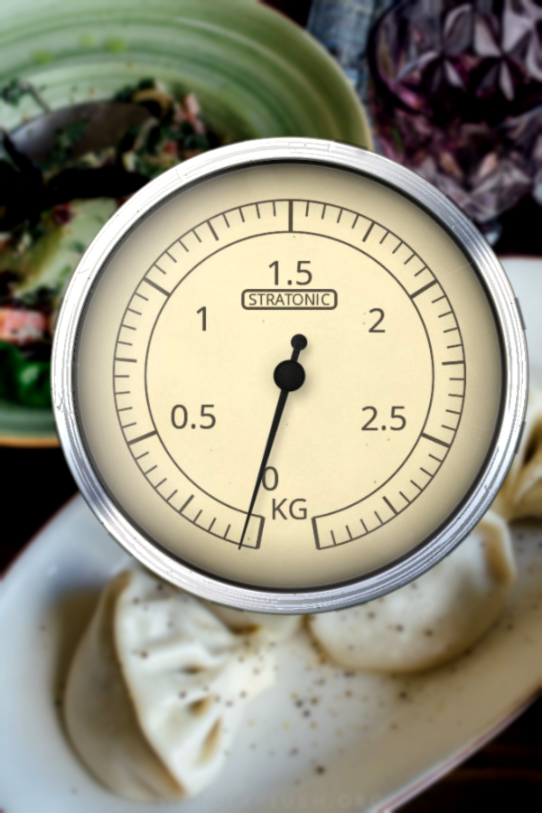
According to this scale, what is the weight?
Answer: 0.05 kg
